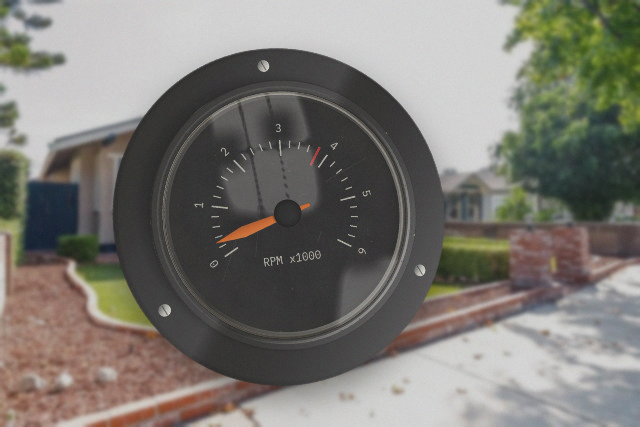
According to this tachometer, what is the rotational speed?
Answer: 300 rpm
